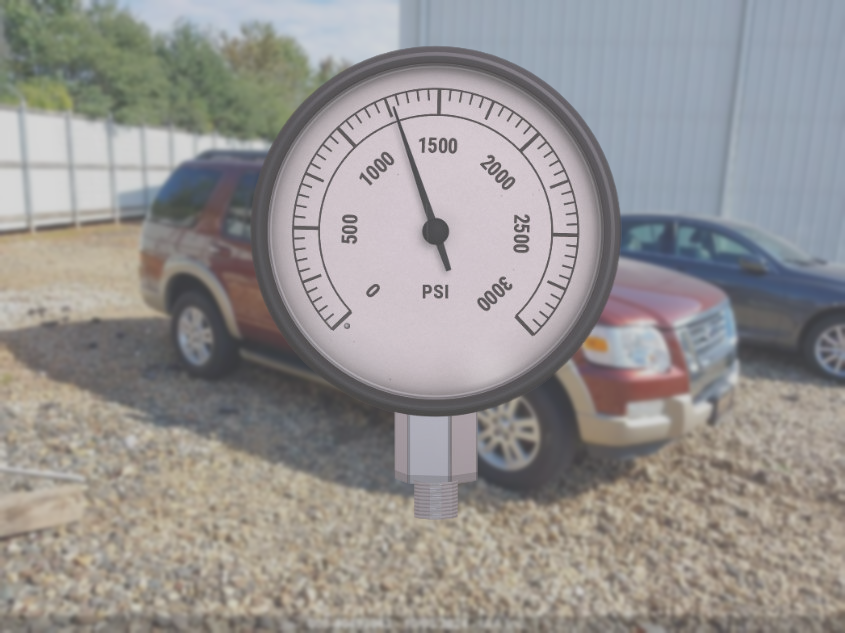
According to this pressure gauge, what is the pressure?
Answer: 1275 psi
